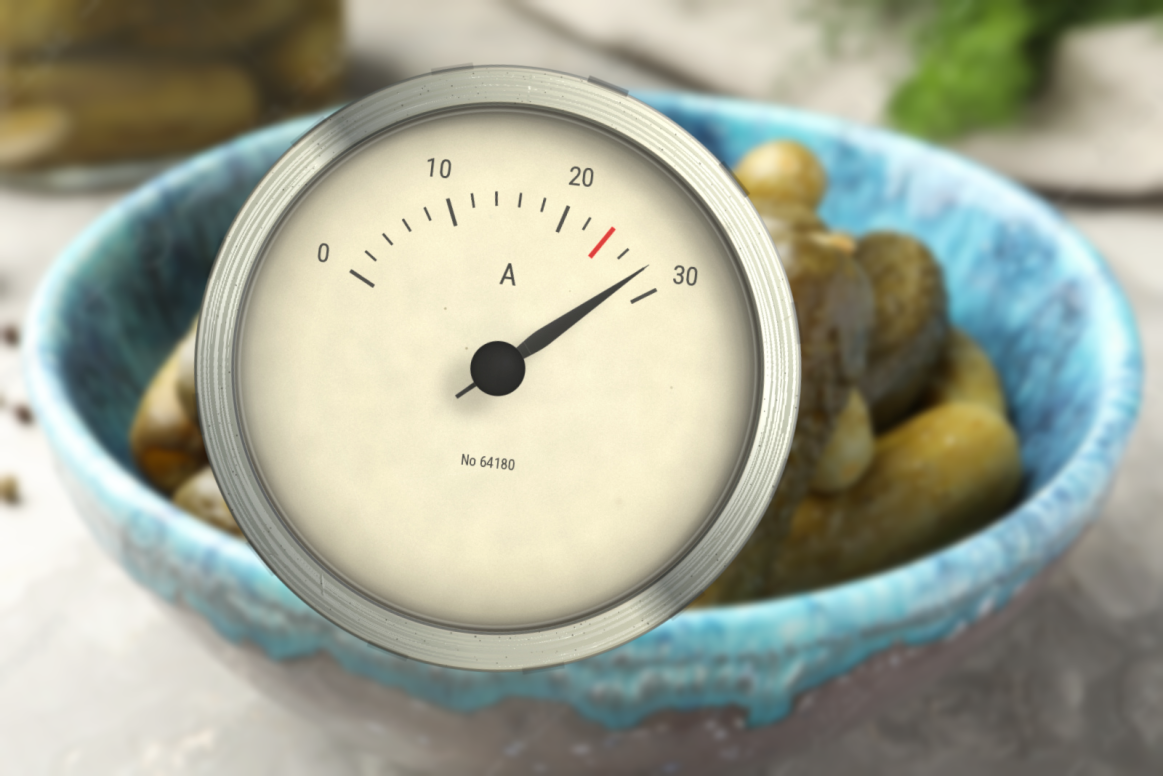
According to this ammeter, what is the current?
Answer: 28 A
